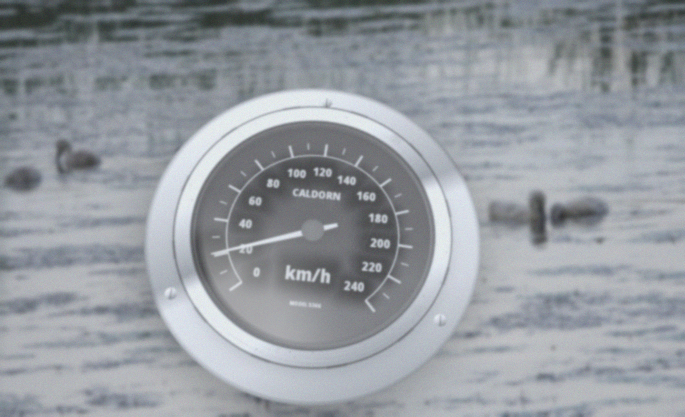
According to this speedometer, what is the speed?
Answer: 20 km/h
